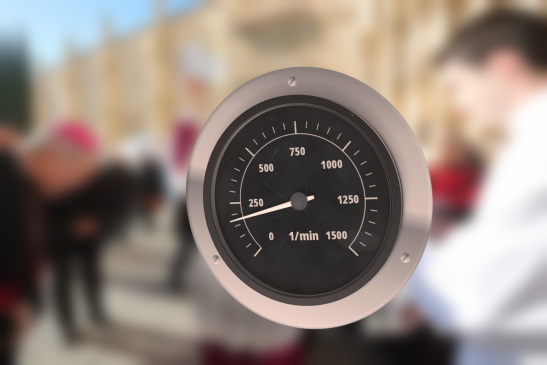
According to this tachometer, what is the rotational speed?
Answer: 175 rpm
